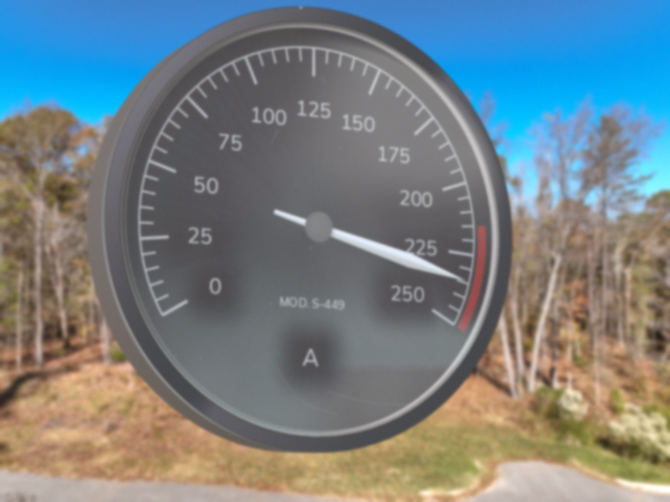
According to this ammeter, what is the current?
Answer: 235 A
